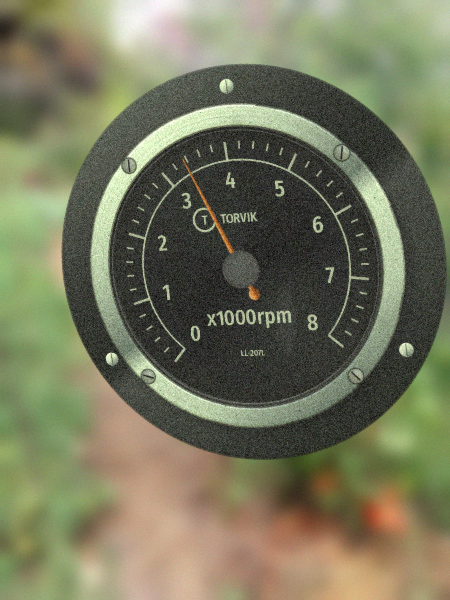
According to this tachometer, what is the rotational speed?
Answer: 3400 rpm
